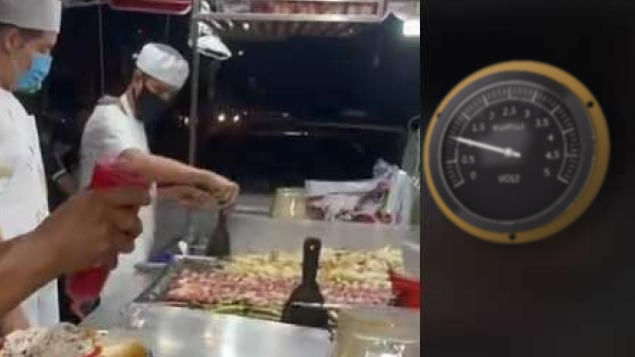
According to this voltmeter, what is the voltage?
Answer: 1 V
